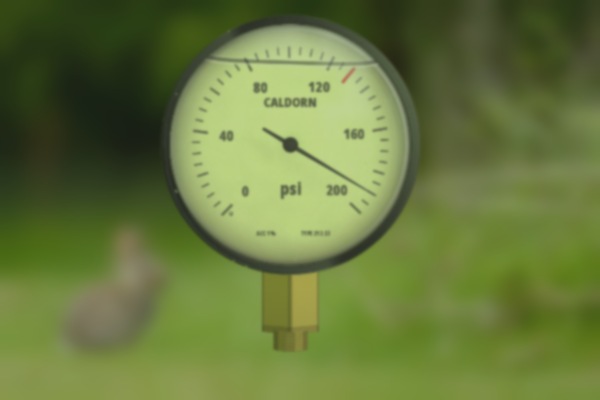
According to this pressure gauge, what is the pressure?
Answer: 190 psi
